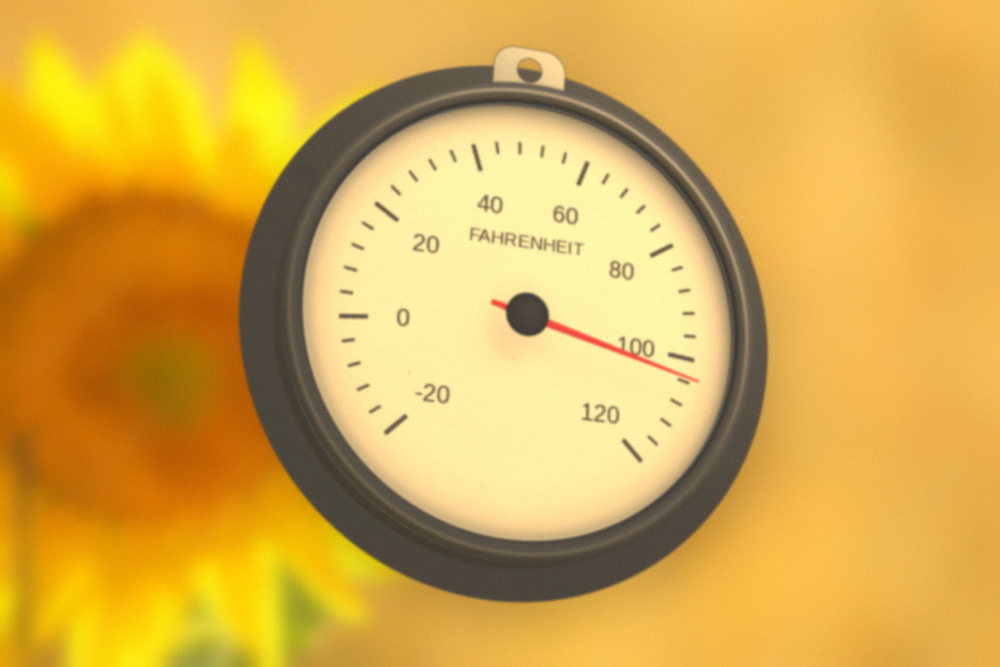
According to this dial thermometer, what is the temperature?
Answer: 104 °F
